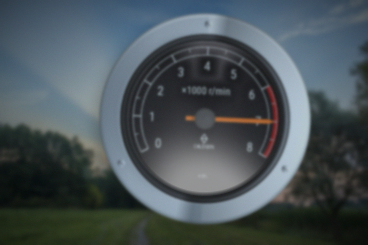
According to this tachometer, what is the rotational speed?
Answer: 7000 rpm
